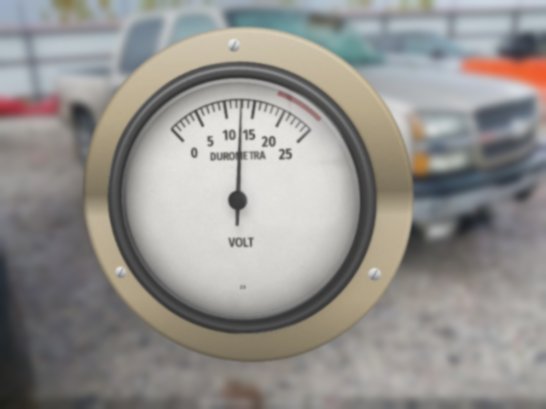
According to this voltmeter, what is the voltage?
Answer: 13 V
